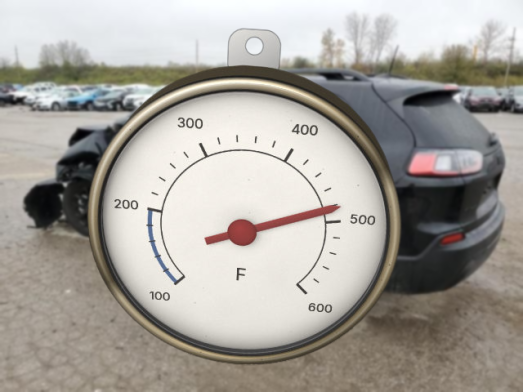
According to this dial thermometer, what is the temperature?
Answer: 480 °F
